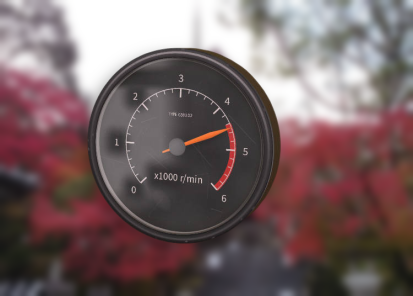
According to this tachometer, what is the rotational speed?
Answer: 4500 rpm
